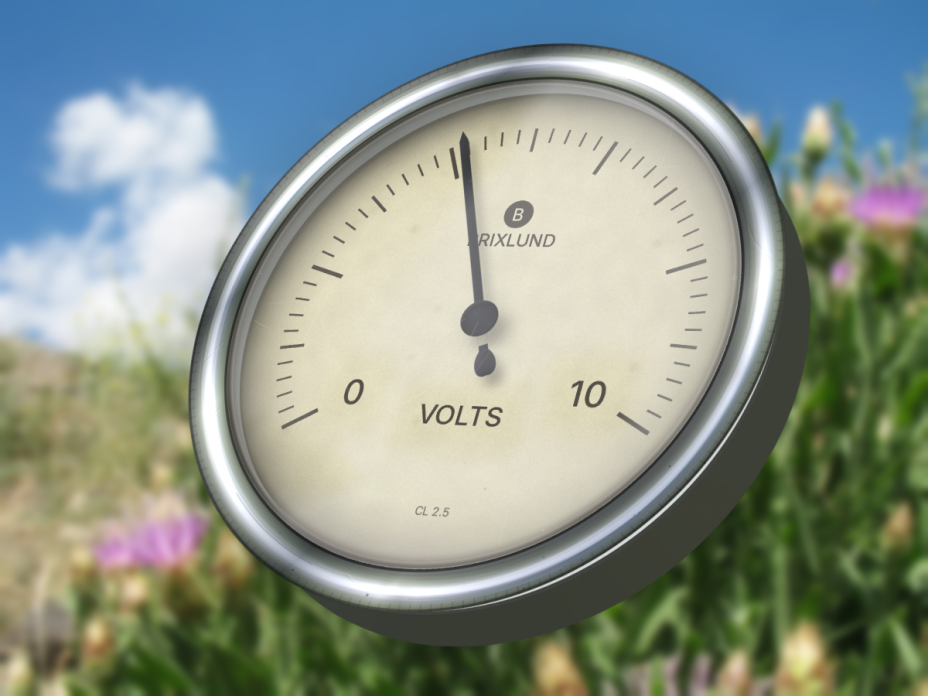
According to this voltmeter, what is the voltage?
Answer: 4.2 V
